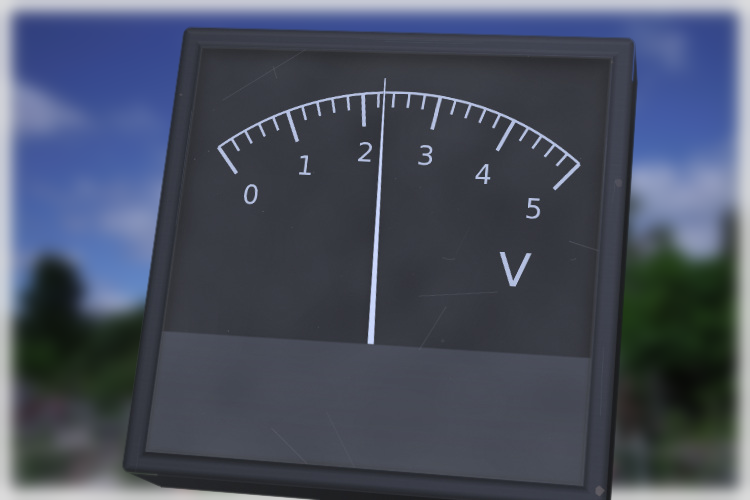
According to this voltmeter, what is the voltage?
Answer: 2.3 V
